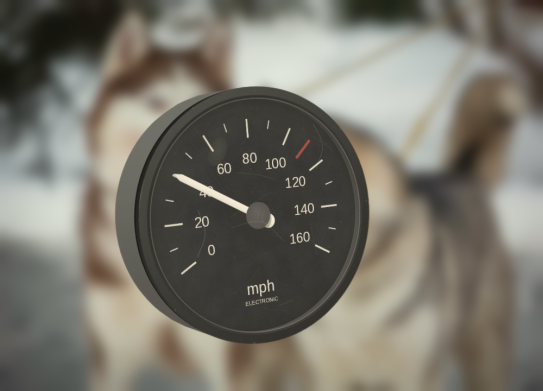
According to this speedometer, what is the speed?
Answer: 40 mph
